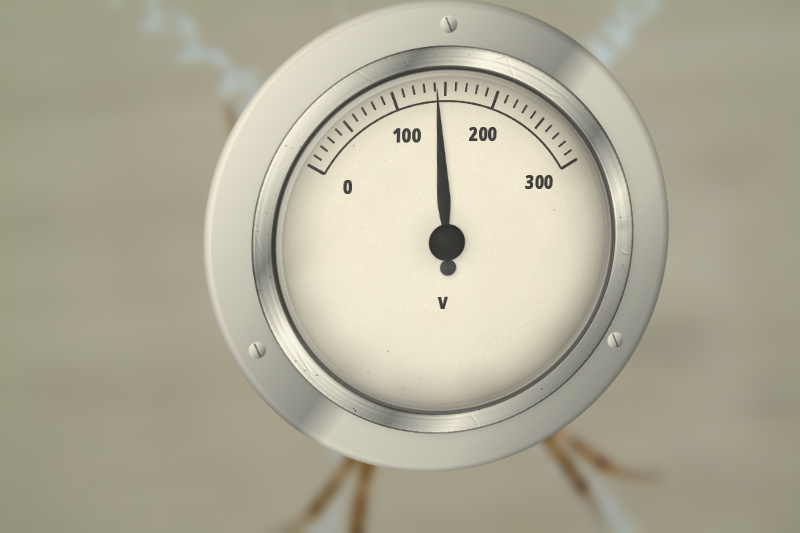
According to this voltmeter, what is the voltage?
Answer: 140 V
